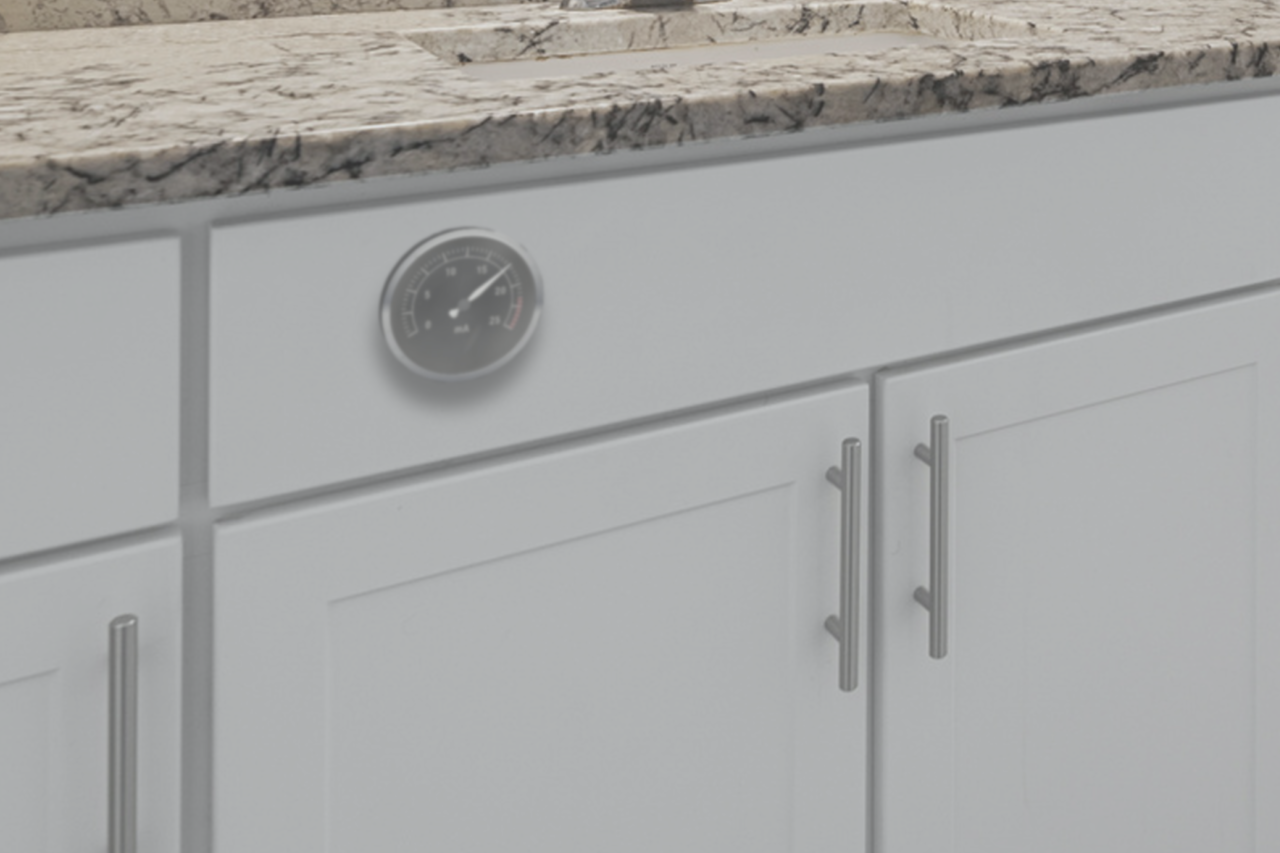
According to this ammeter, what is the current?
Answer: 17.5 mA
